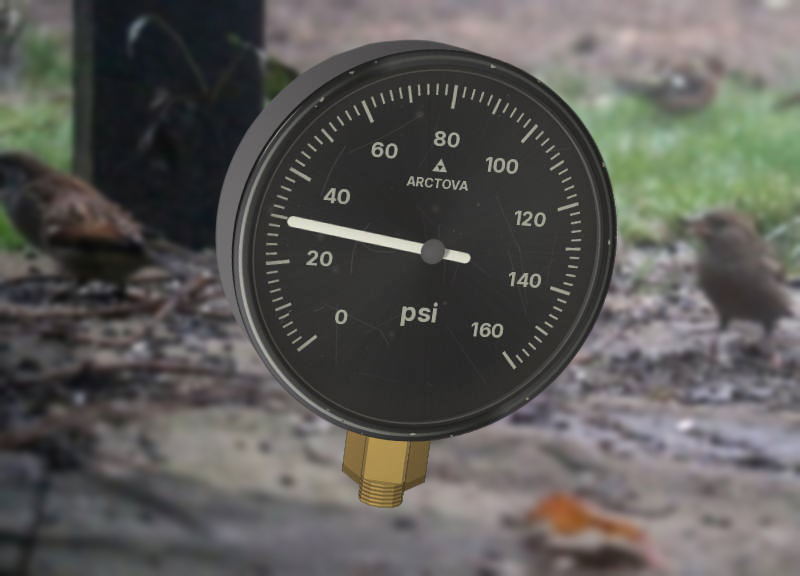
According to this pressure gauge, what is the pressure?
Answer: 30 psi
